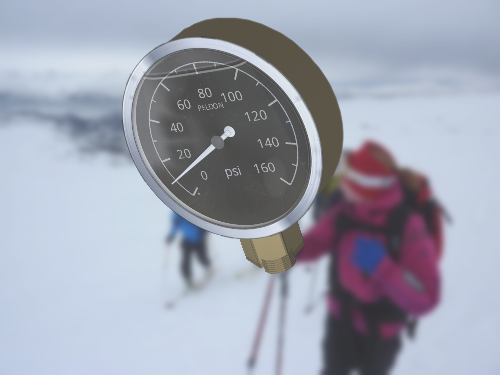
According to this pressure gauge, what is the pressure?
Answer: 10 psi
